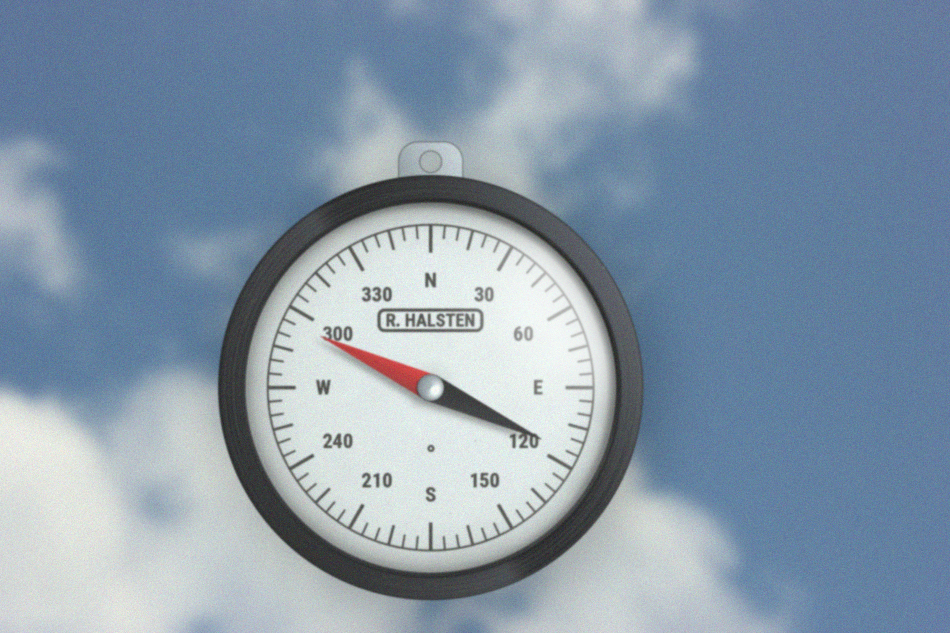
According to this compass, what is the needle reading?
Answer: 295 °
